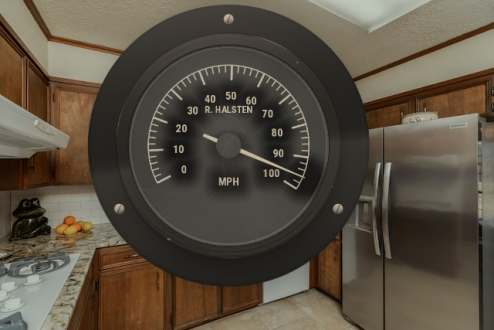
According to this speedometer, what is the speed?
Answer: 96 mph
